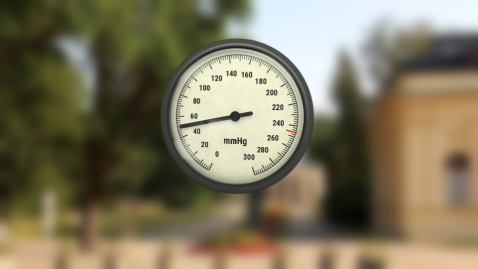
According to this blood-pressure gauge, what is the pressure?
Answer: 50 mmHg
